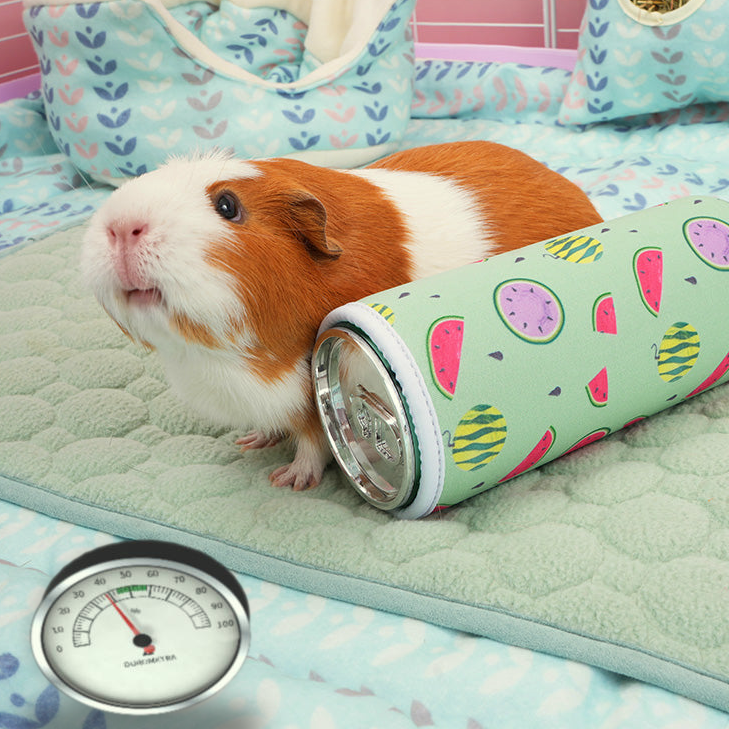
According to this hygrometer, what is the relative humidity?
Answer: 40 %
